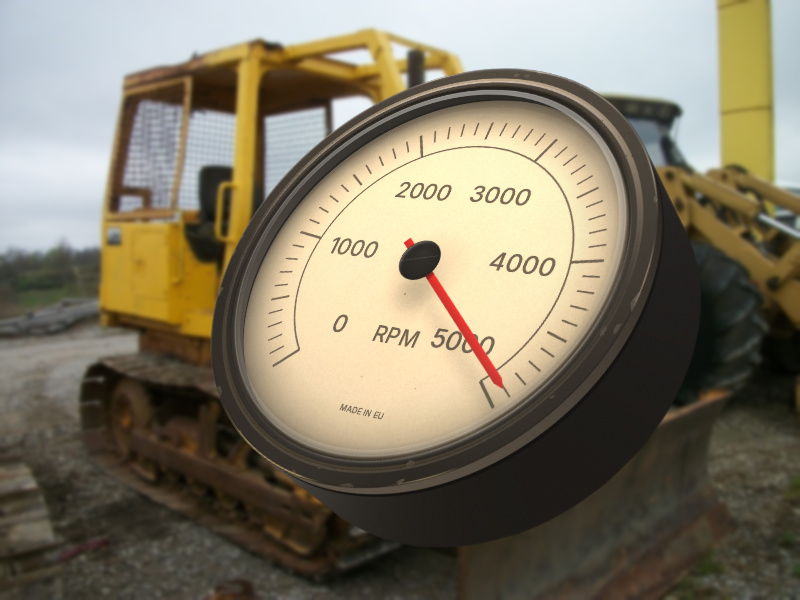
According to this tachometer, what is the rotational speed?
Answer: 4900 rpm
